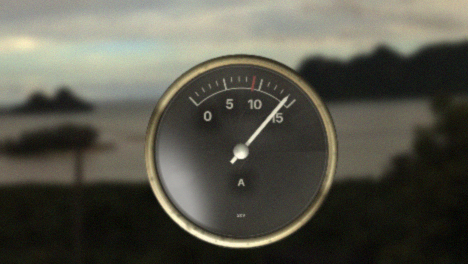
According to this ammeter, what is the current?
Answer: 14 A
